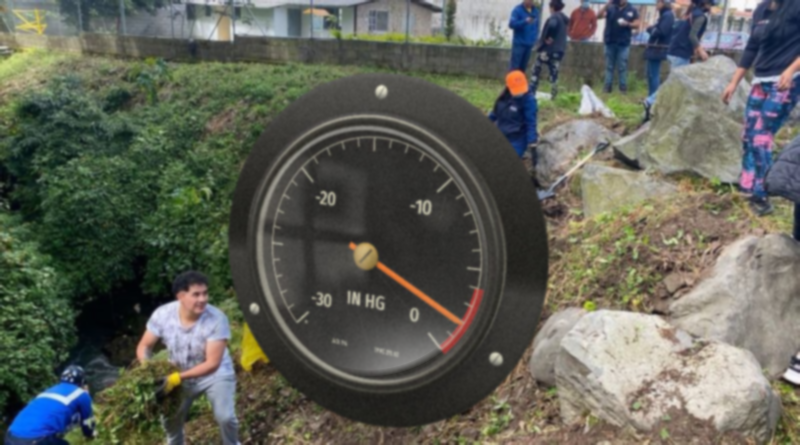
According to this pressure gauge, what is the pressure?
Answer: -2 inHg
